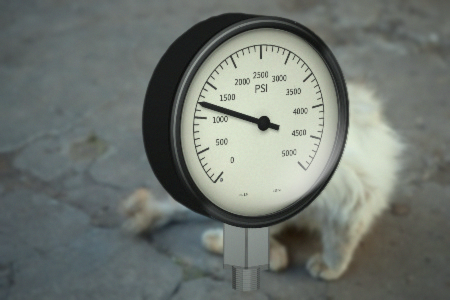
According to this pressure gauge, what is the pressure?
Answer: 1200 psi
